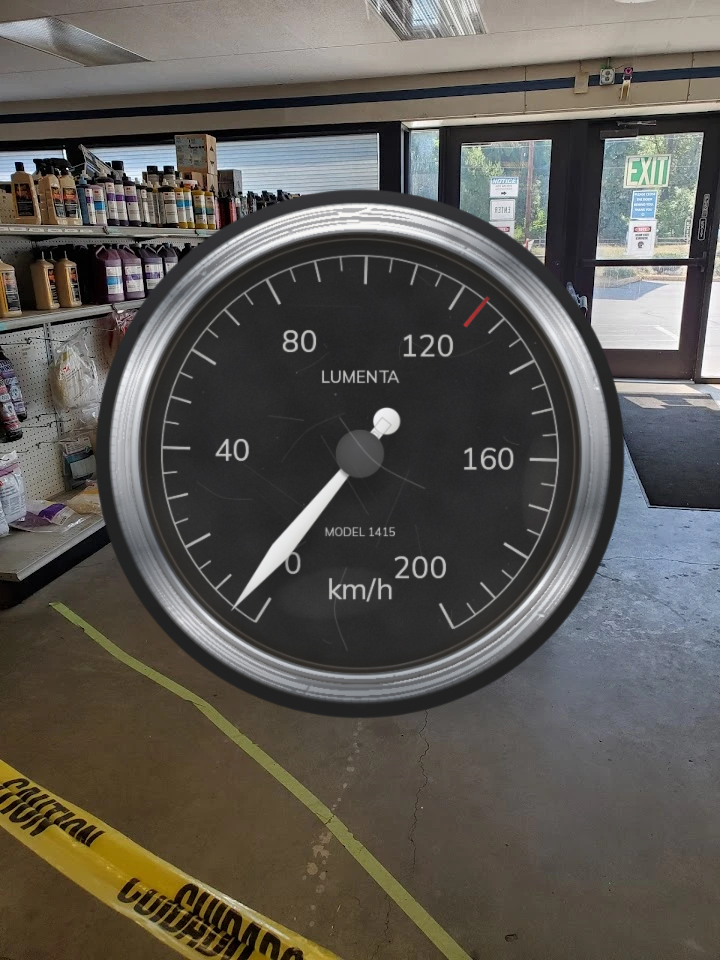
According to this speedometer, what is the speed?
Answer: 5 km/h
